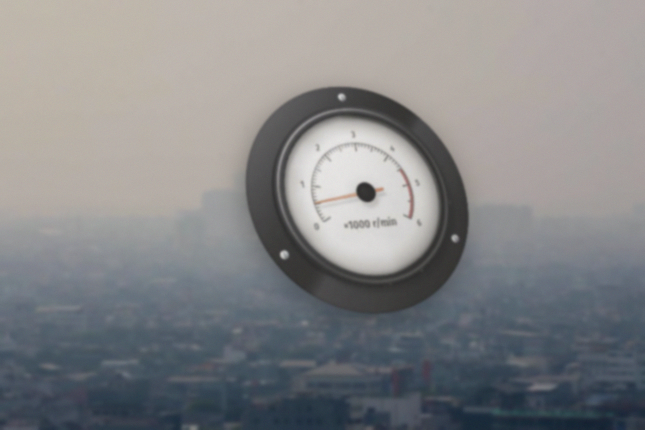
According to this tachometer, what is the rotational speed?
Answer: 500 rpm
